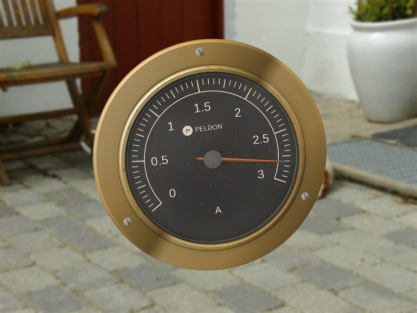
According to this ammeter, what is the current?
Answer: 2.8 A
